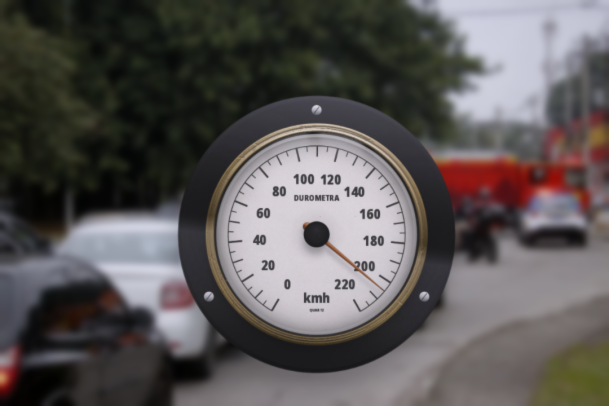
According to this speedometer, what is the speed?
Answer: 205 km/h
